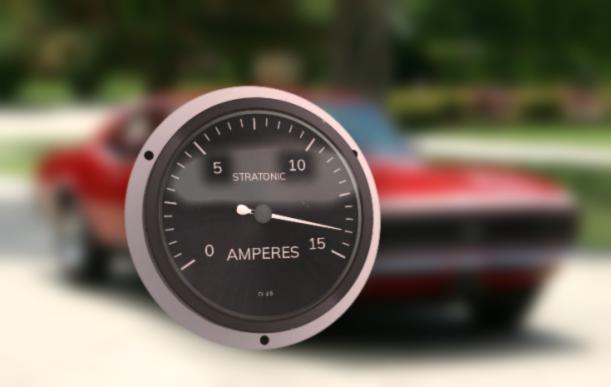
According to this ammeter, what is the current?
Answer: 14 A
